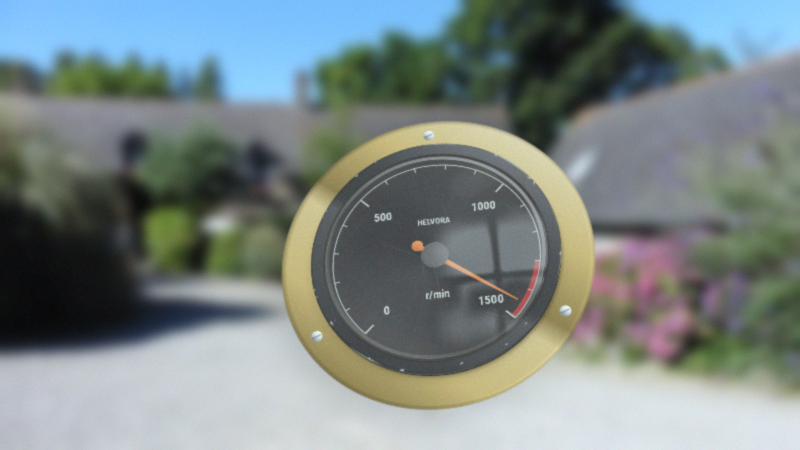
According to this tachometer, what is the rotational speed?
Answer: 1450 rpm
